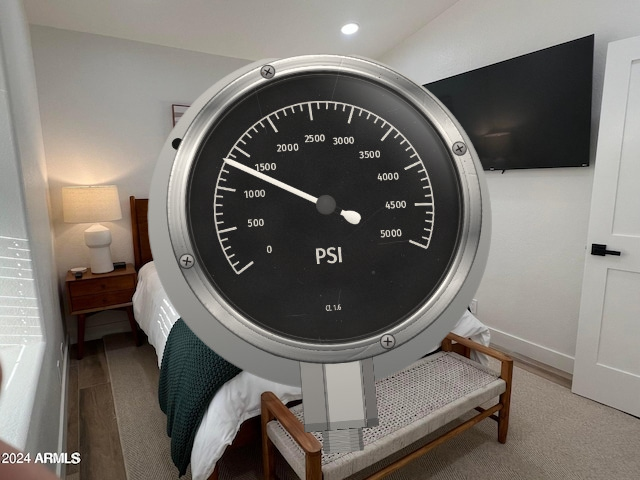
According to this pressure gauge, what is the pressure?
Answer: 1300 psi
